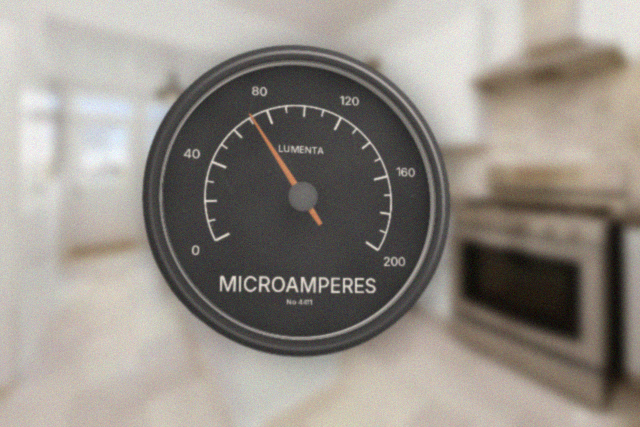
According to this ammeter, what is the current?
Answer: 70 µA
